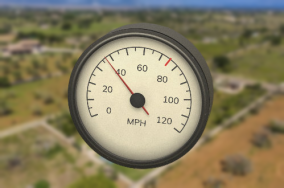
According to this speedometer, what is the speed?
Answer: 37.5 mph
